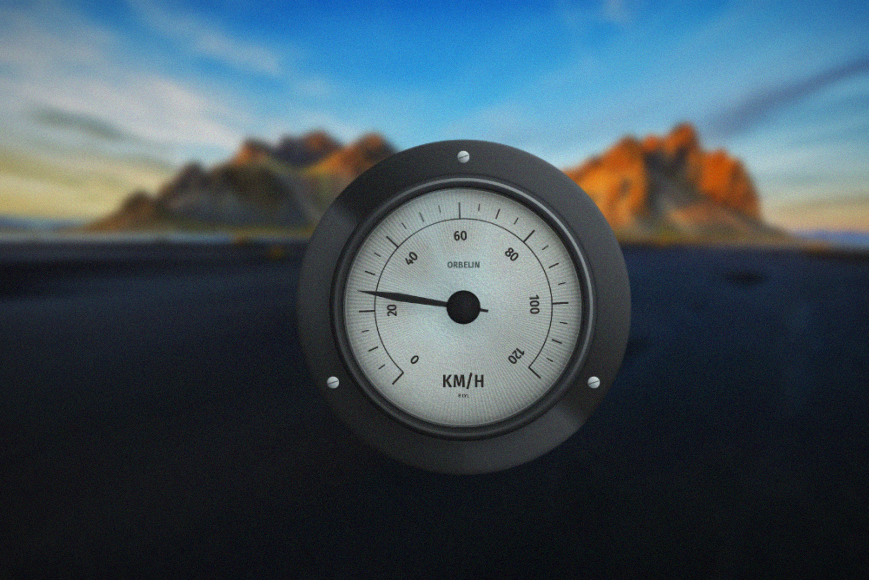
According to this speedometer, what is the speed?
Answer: 25 km/h
